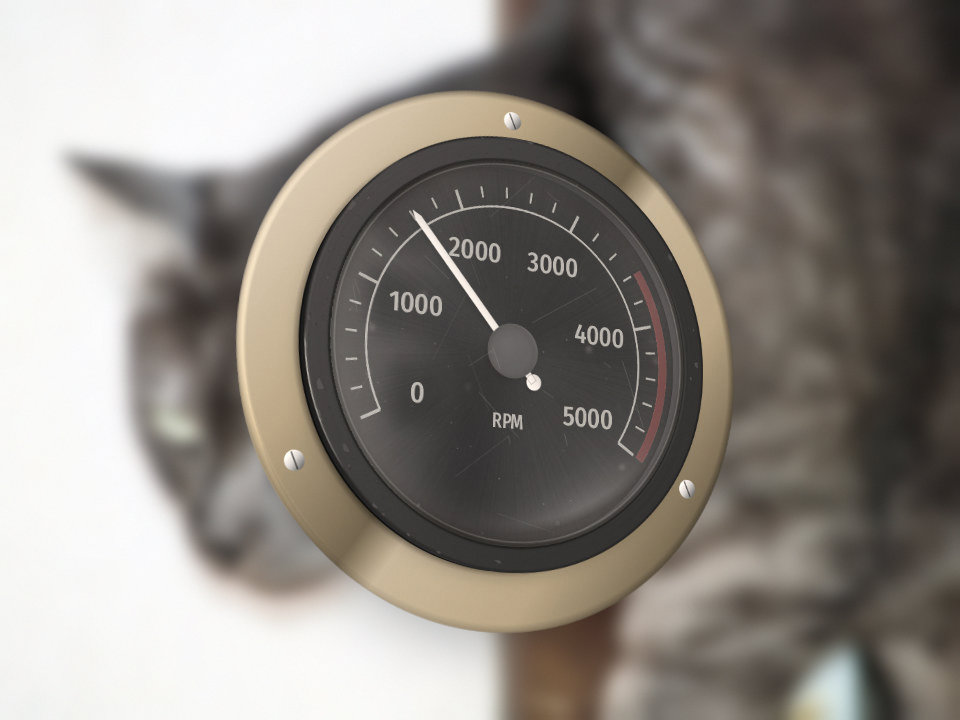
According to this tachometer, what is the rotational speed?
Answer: 1600 rpm
